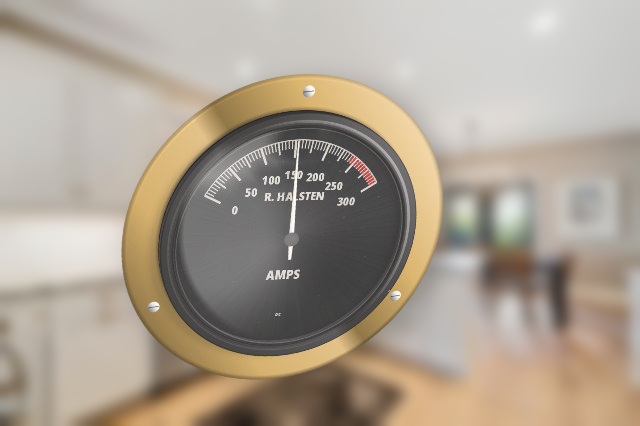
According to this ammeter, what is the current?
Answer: 150 A
